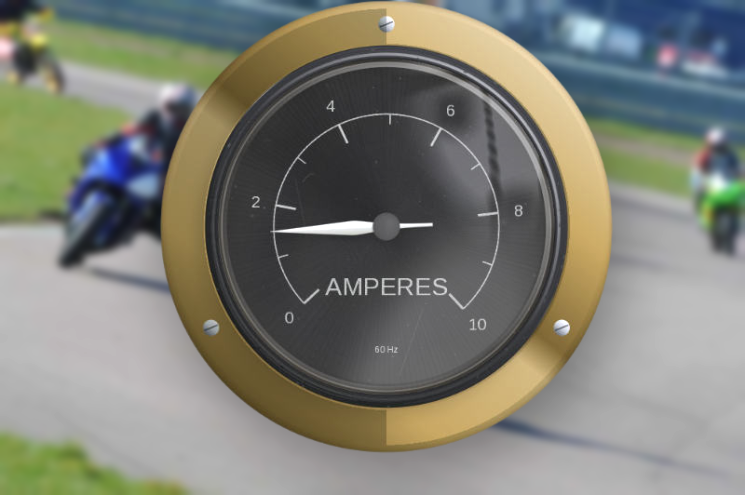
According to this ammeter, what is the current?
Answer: 1.5 A
